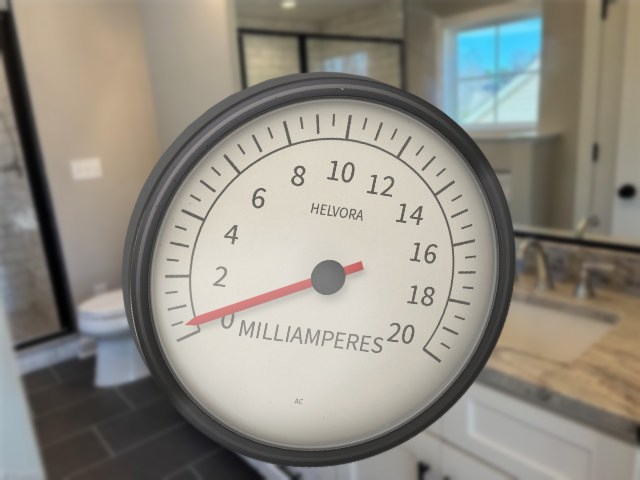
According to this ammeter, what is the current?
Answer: 0.5 mA
